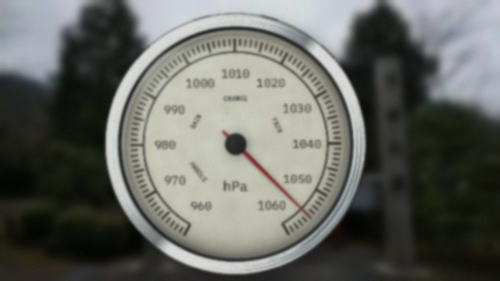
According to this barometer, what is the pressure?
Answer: 1055 hPa
